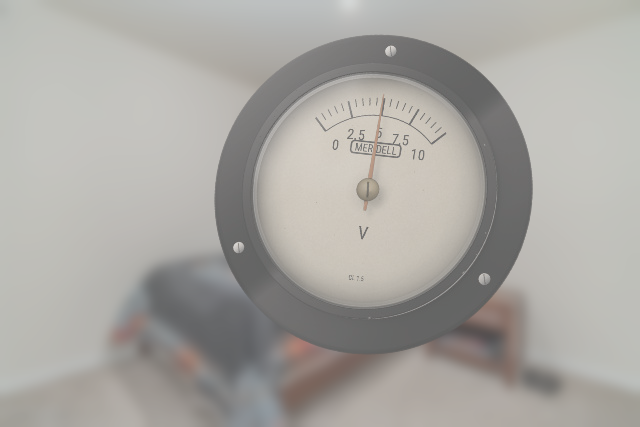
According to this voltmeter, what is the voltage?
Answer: 5 V
